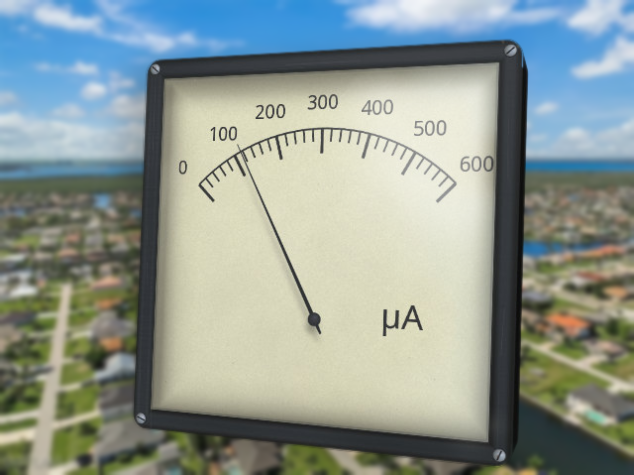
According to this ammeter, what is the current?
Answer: 120 µA
